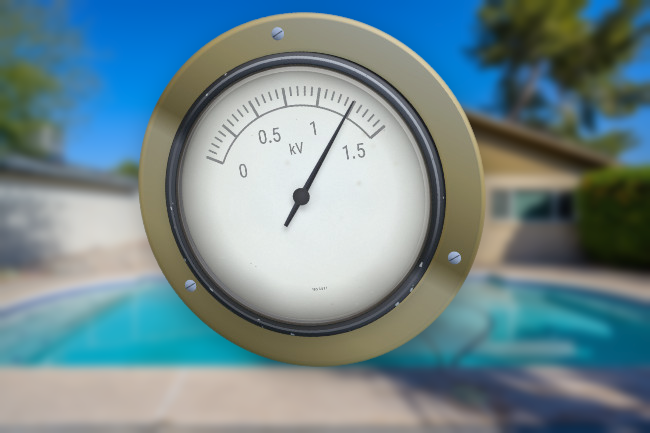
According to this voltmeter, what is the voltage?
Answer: 1.25 kV
